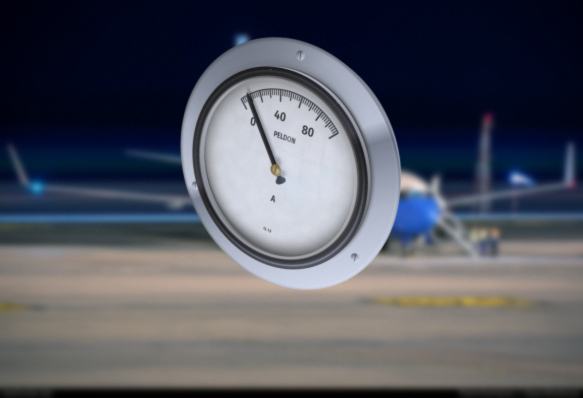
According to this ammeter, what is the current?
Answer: 10 A
